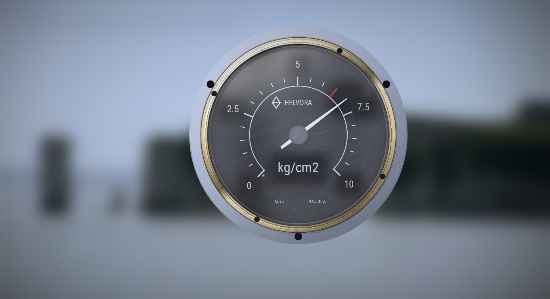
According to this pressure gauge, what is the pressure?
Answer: 7 kg/cm²
